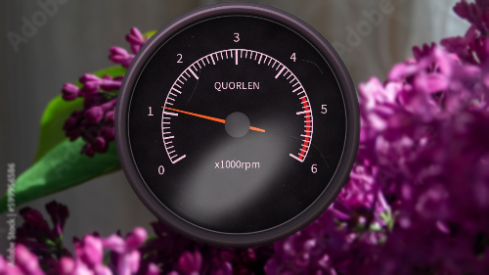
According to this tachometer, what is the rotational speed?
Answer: 1100 rpm
